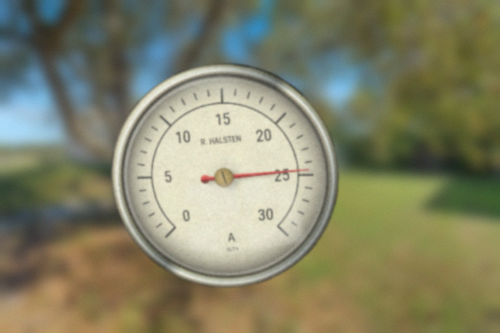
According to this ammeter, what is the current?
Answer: 24.5 A
